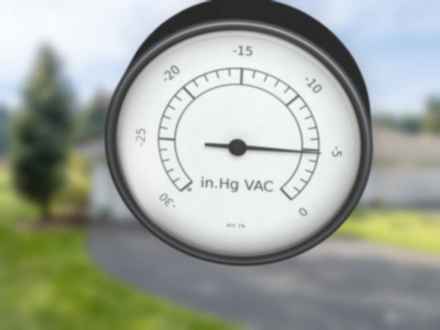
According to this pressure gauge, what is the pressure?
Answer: -5 inHg
